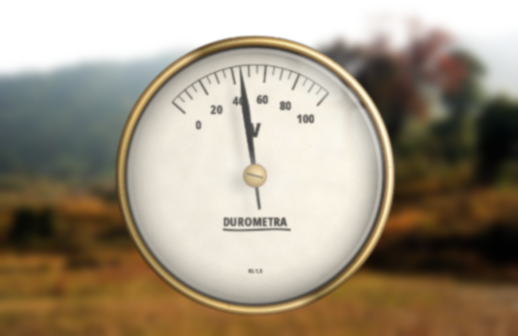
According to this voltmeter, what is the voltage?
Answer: 45 V
